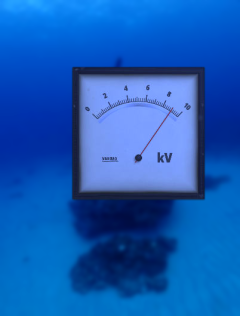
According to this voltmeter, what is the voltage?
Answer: 9 kV
